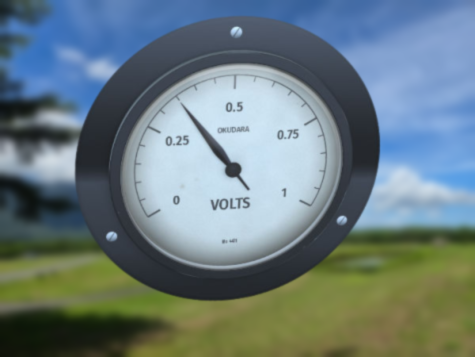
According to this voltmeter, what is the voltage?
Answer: 0.35 V
